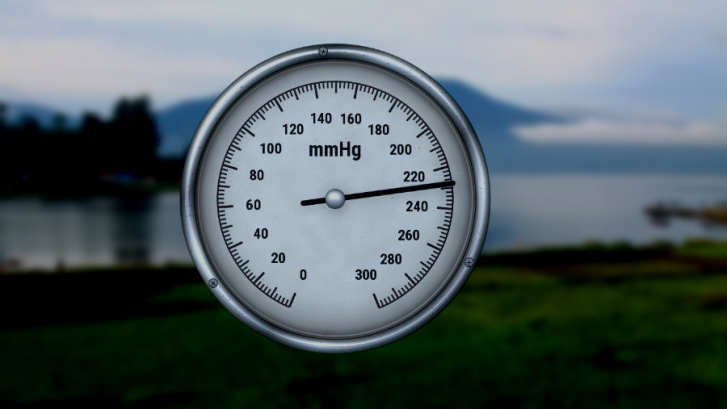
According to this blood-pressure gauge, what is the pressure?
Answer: 228 mmHg
